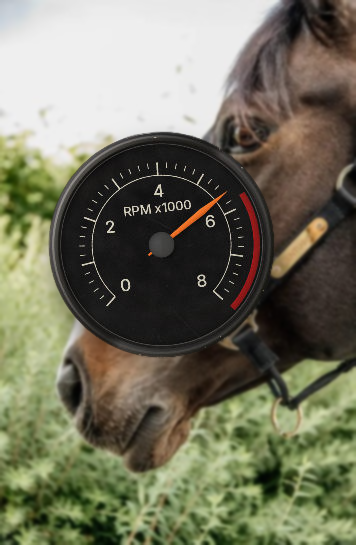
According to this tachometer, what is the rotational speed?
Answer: 5600 rpm
